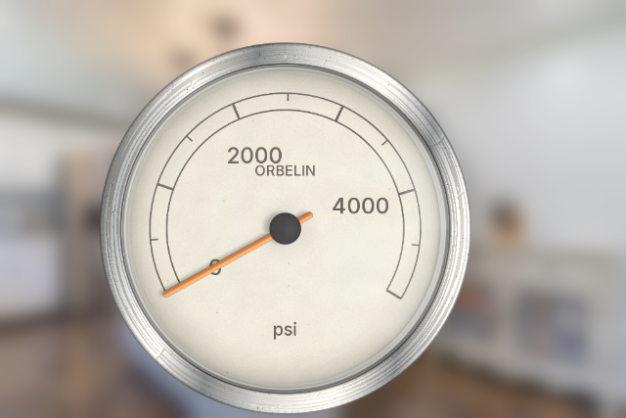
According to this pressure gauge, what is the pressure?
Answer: 0 psi
